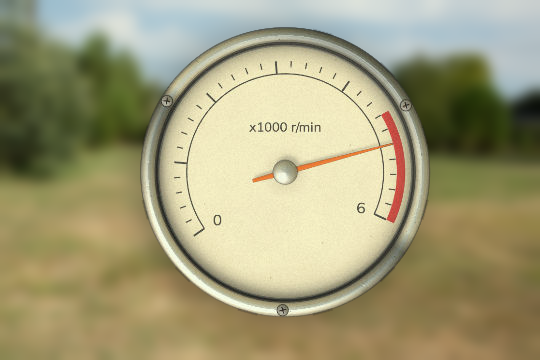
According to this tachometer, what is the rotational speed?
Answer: 5000 rpm
